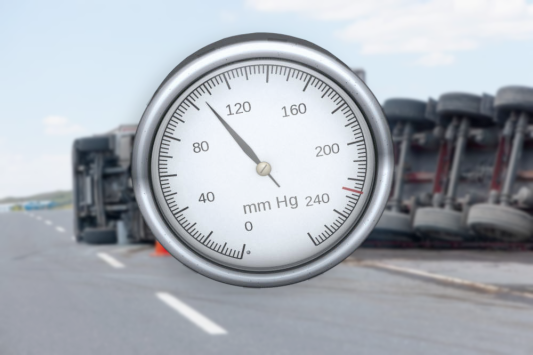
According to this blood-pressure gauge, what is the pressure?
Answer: 106 mmHg
